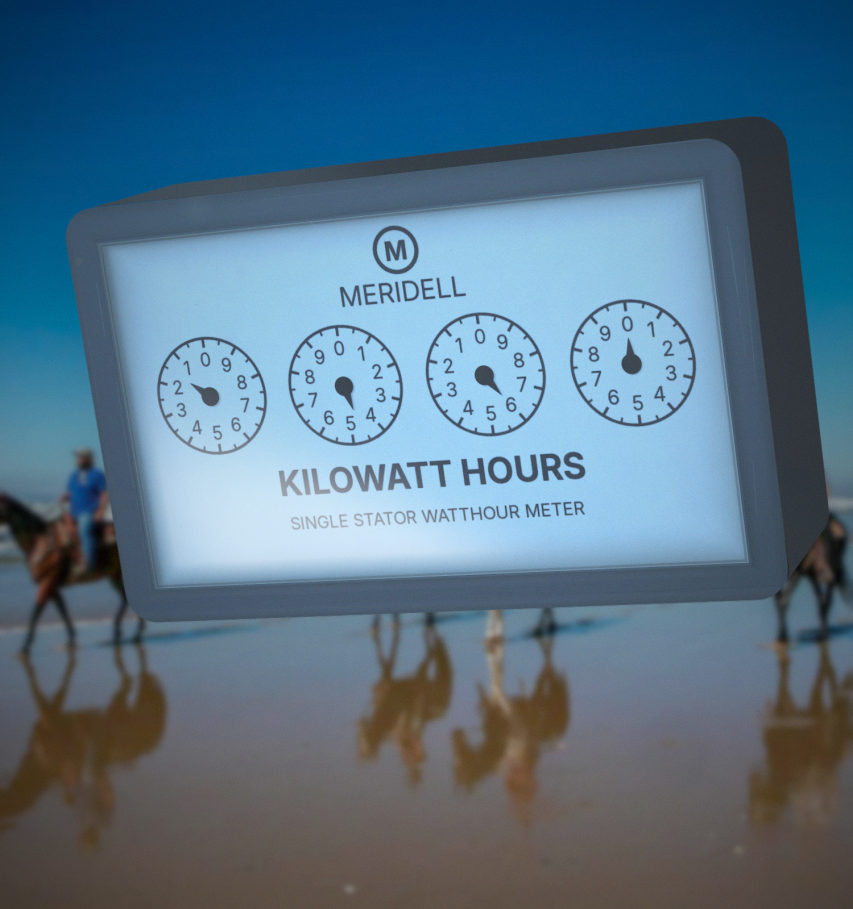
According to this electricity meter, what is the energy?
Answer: 1460 kWh
